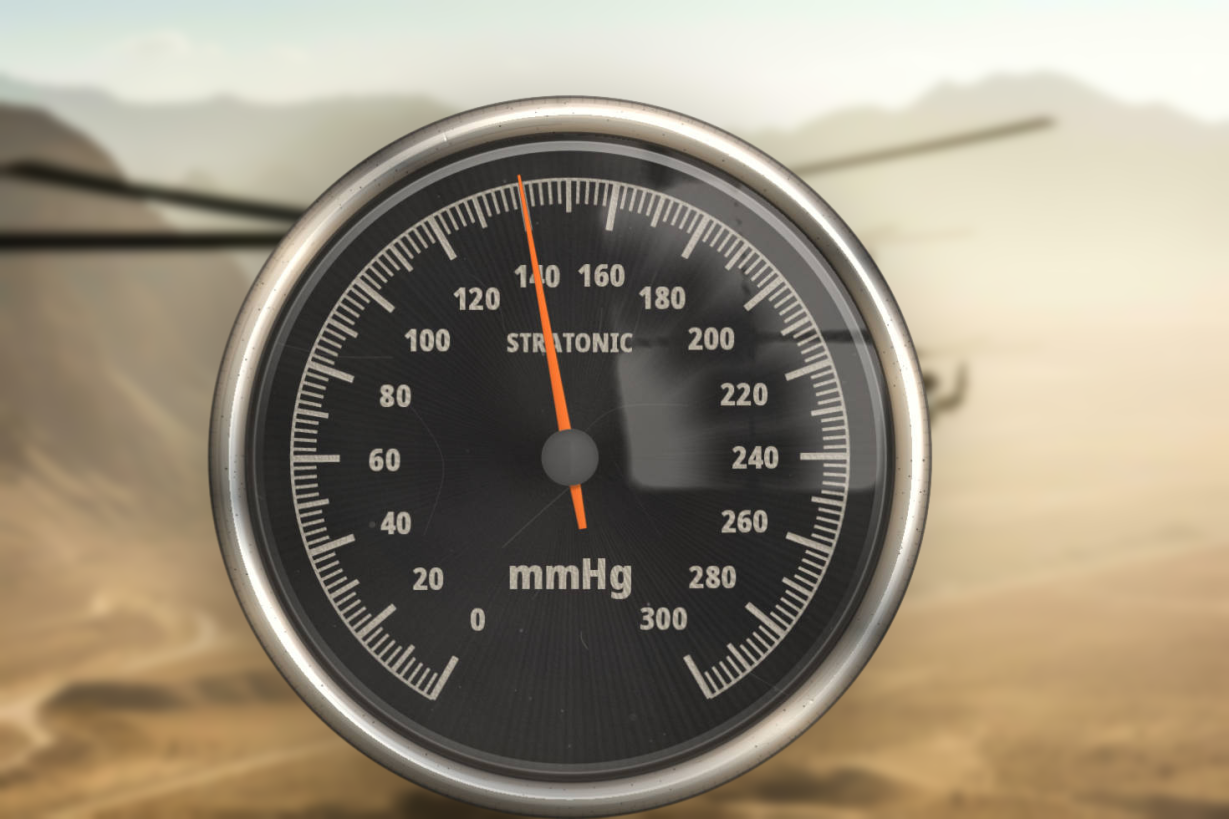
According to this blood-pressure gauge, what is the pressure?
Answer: 140 mmHg
